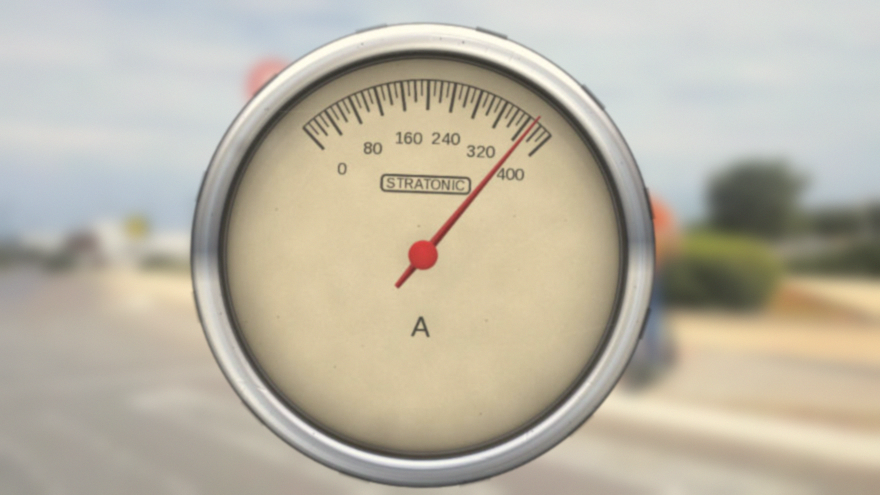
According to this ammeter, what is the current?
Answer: 370 A
